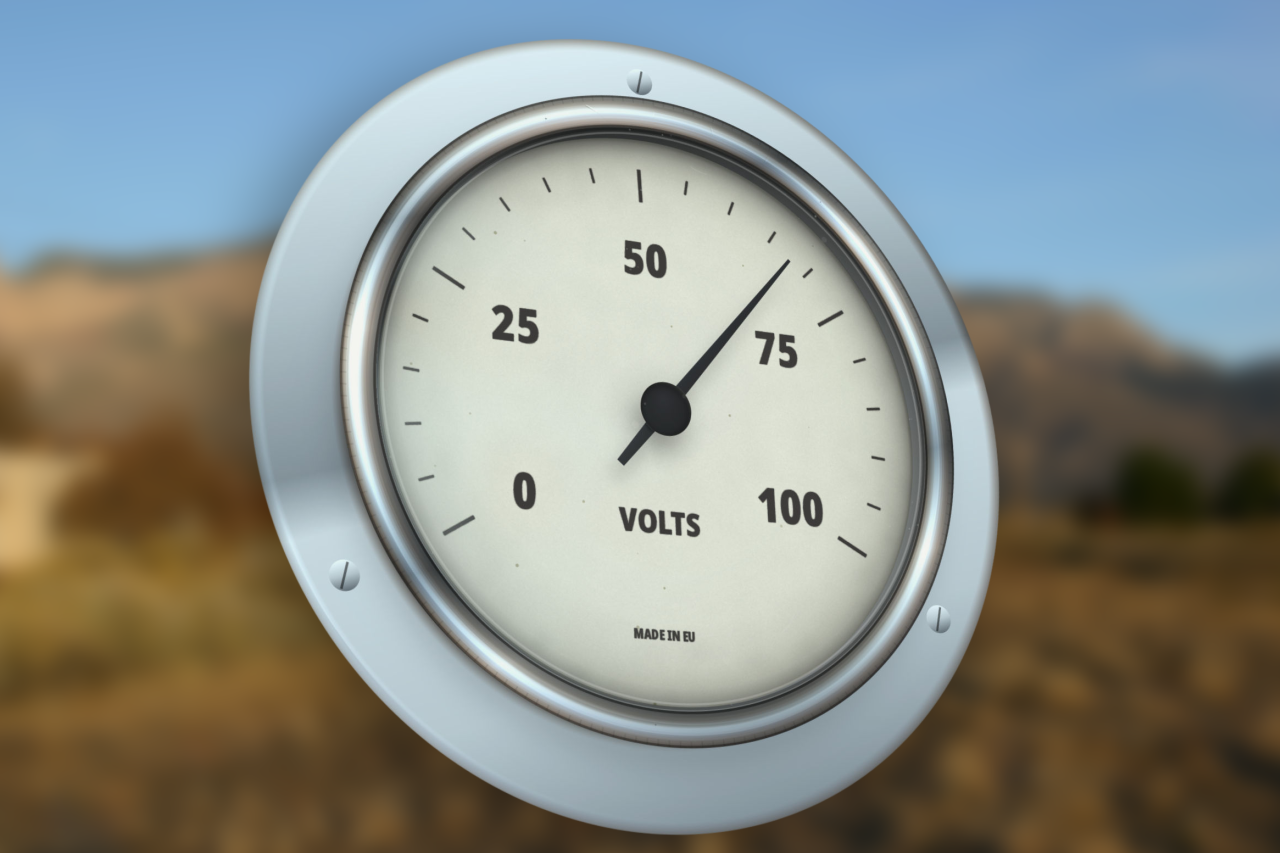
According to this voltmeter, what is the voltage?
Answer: 67.5 V
